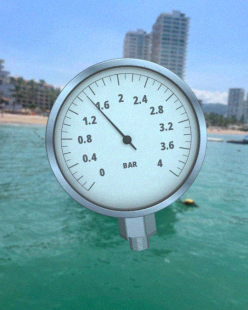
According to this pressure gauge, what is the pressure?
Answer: 1.5 bar
